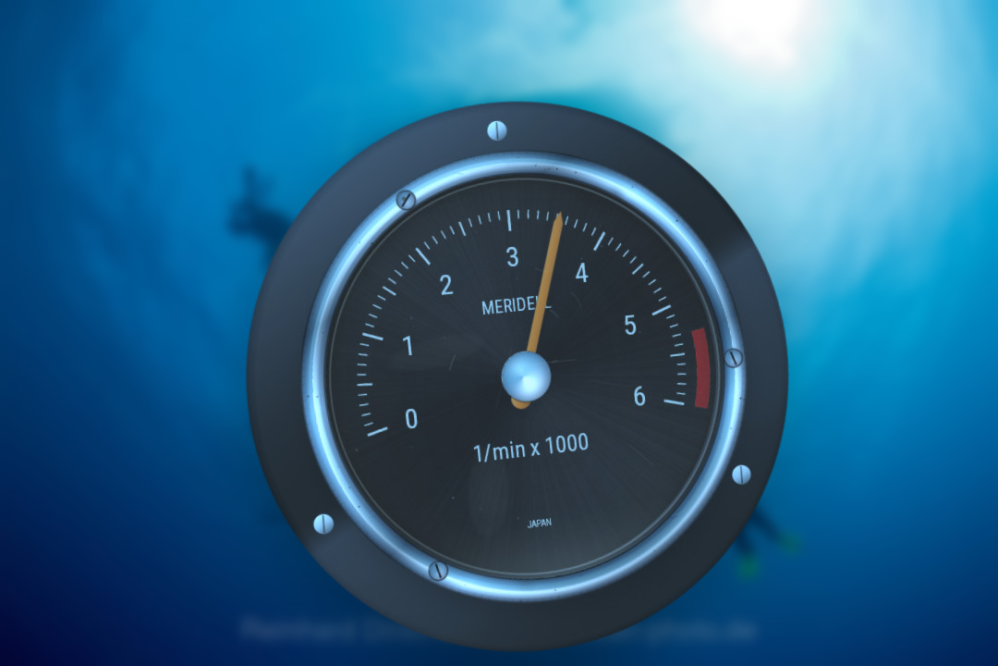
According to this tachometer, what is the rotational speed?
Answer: 3500 rpm
